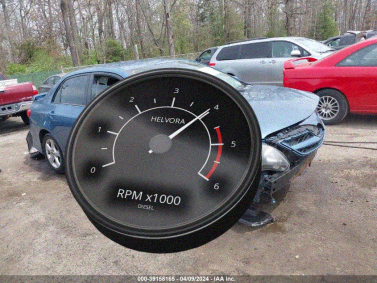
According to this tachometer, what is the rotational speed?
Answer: 4000 rpm
